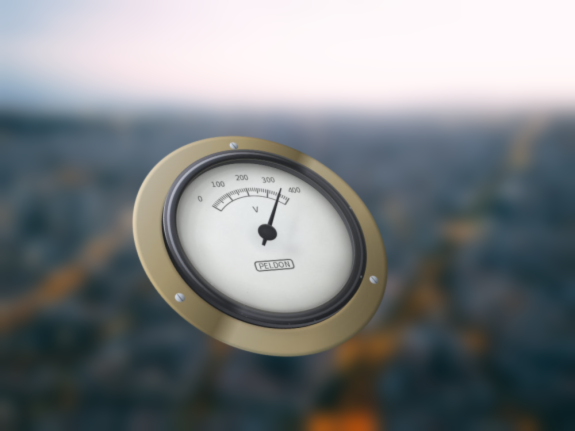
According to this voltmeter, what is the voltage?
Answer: 350 V
